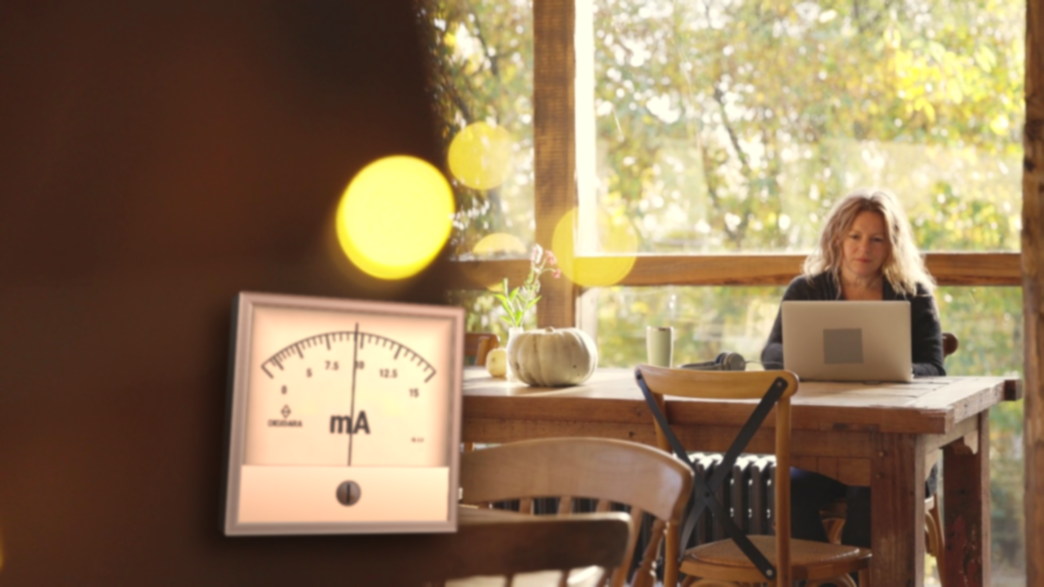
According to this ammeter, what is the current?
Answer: 9.5 mA
